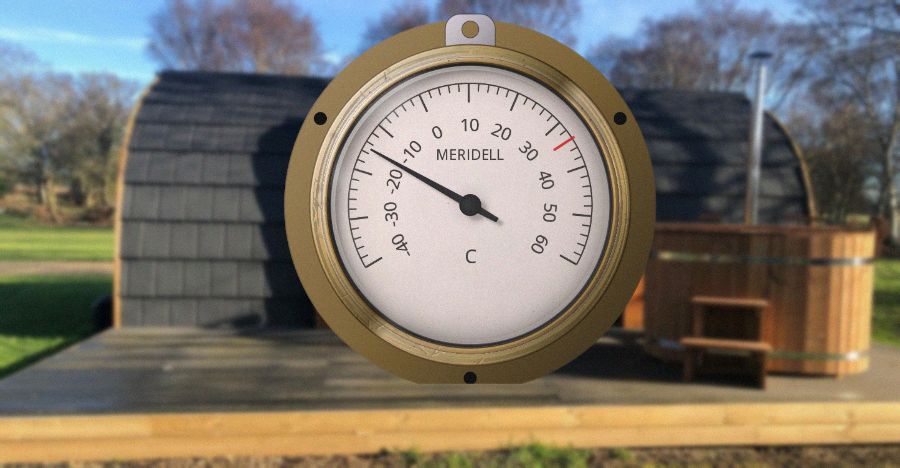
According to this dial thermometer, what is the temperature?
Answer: -15 °C
